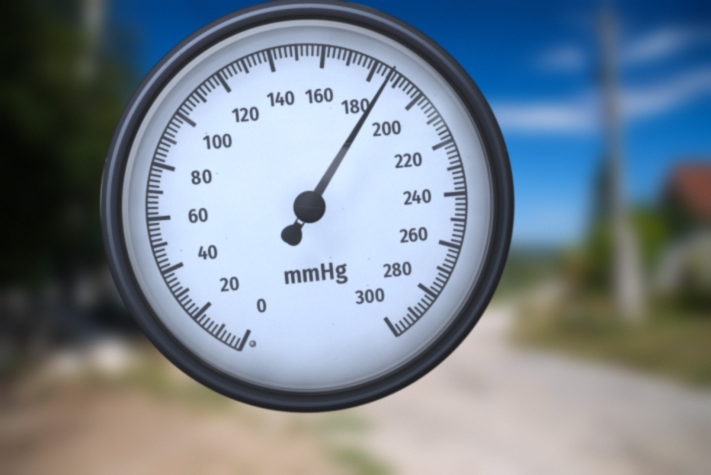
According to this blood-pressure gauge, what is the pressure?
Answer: 186 mmHg
